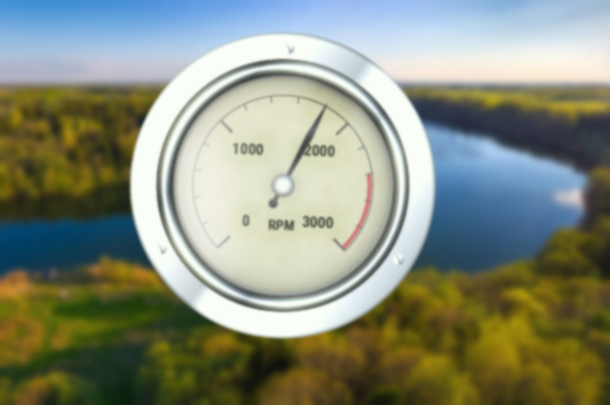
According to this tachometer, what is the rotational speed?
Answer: 1800 rpm
